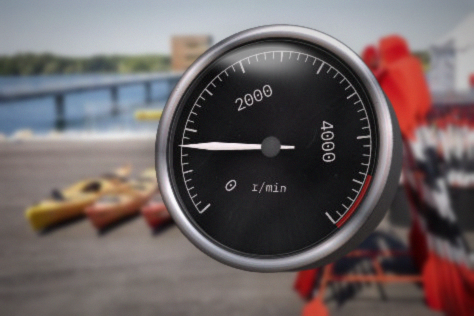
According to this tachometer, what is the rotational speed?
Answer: 800 rpm
